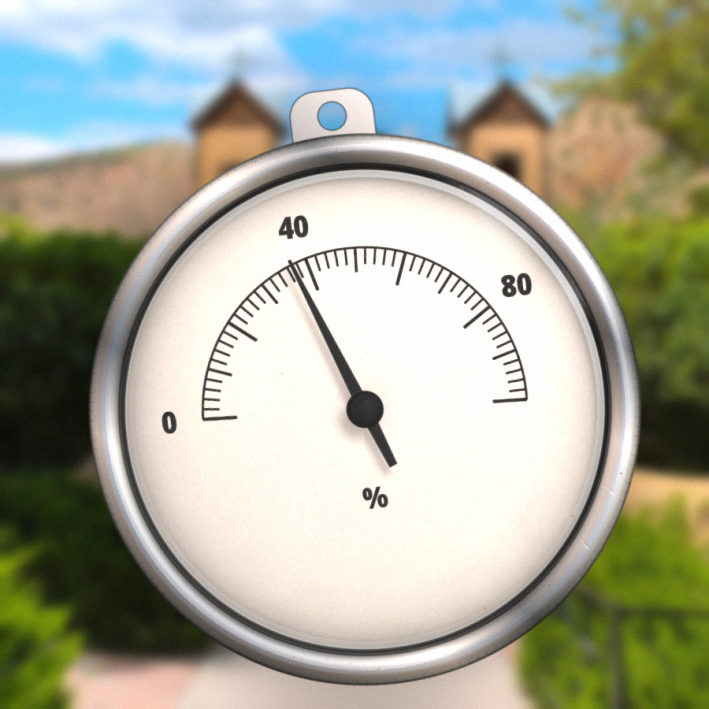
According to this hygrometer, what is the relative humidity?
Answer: 37 %
